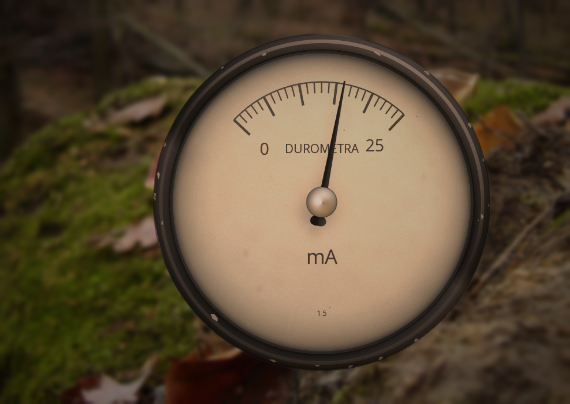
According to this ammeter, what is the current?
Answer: 16 mA
